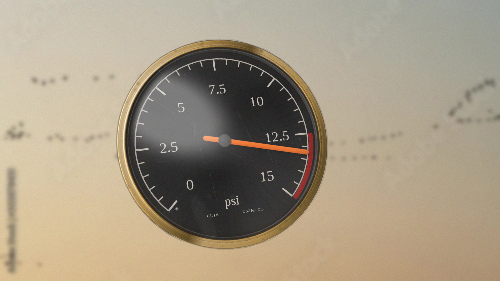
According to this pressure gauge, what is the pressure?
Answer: 13.25 psi
